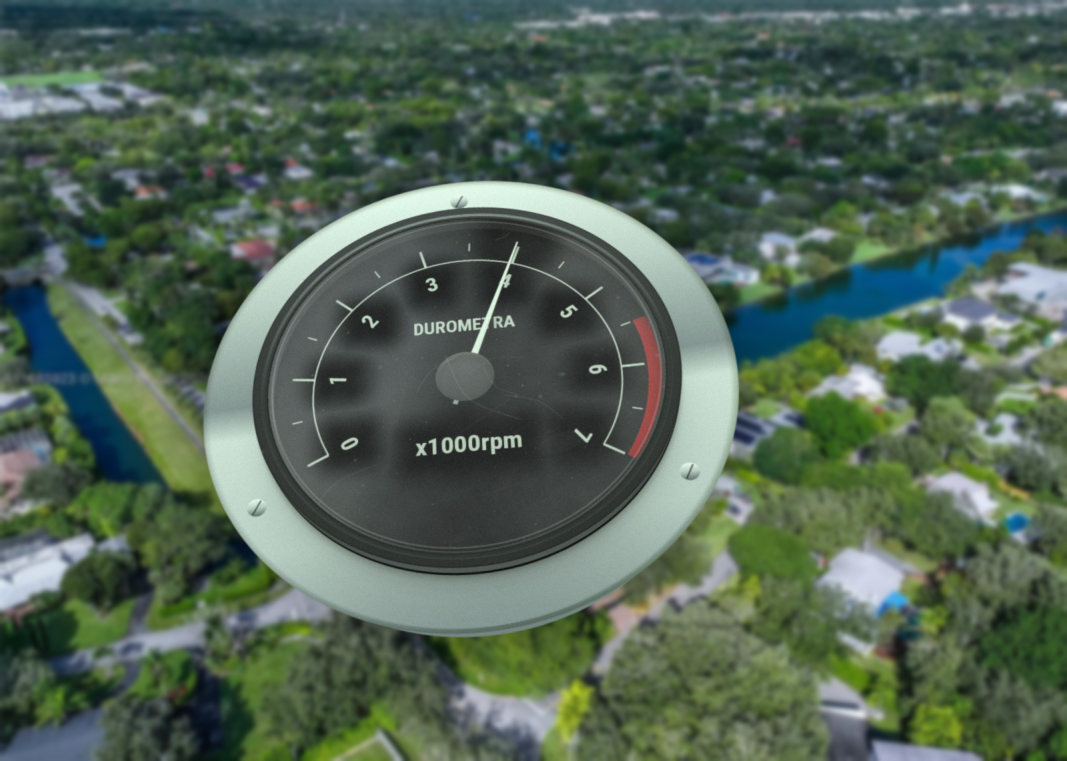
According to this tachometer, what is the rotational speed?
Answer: 4000 rpm
